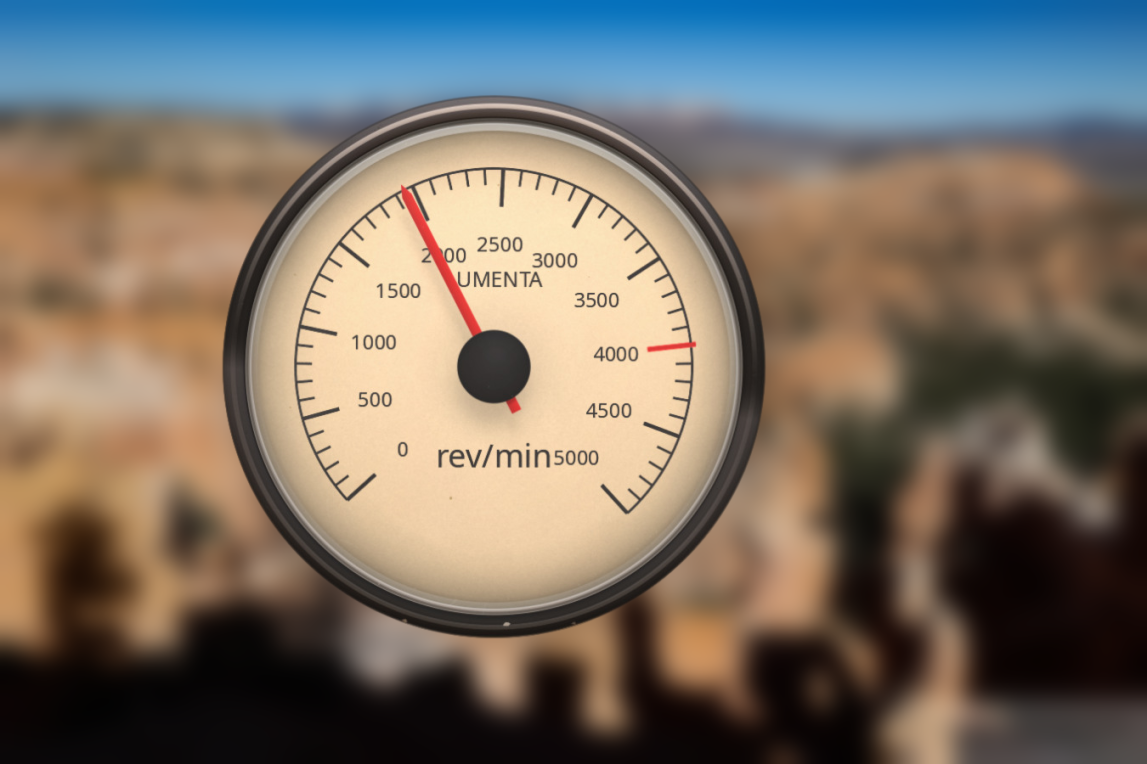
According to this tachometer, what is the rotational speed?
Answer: 1950 rpm
